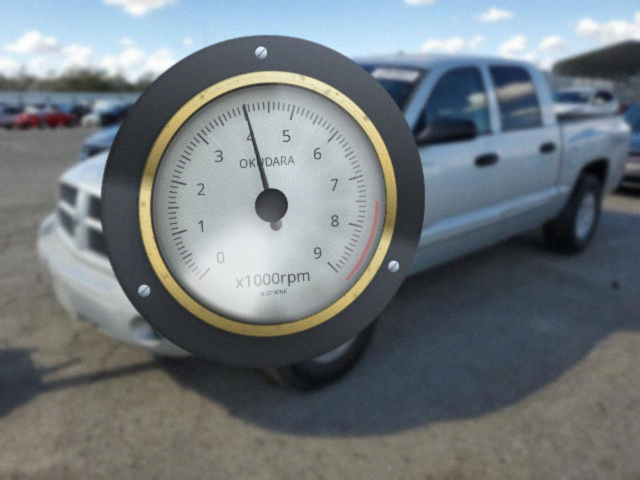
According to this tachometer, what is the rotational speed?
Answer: 4000 rpm
